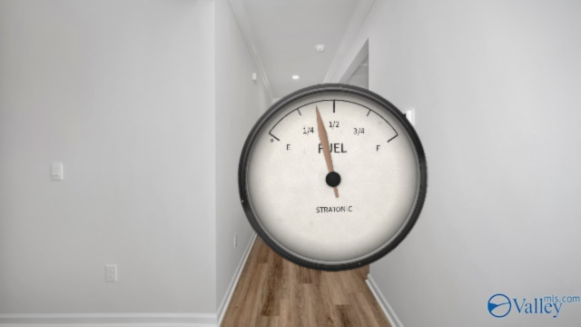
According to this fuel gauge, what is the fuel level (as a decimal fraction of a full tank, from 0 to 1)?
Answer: 0.375
